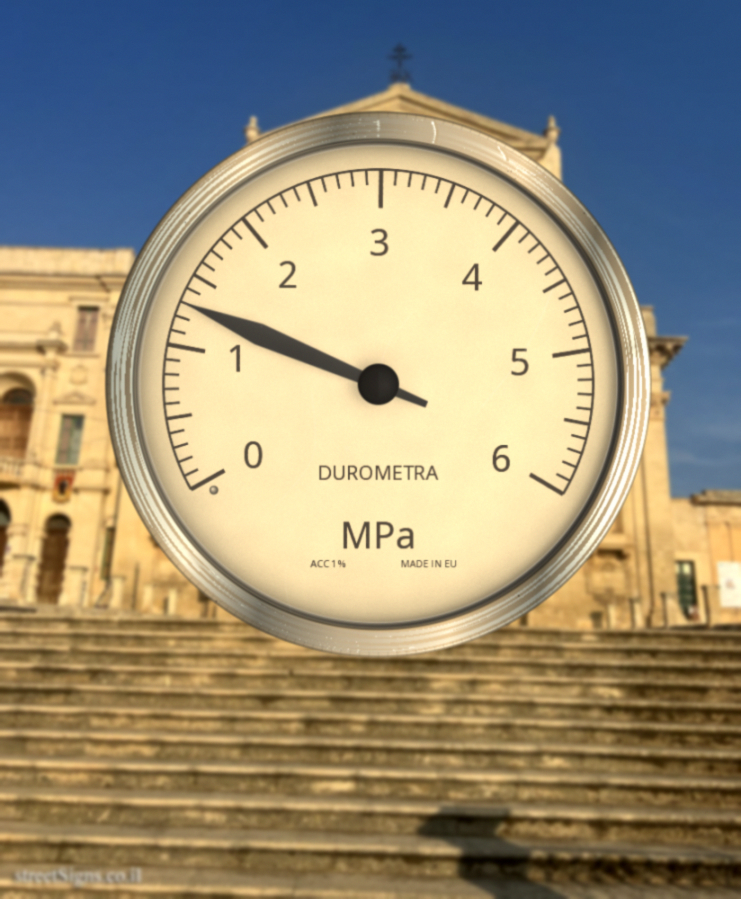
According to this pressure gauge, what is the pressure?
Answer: 1.3 MPa
